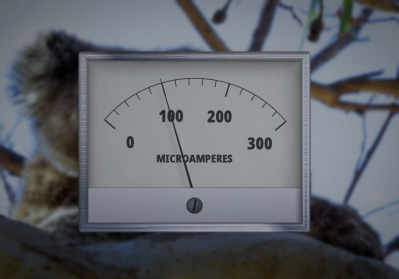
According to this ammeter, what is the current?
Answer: 100 µA
